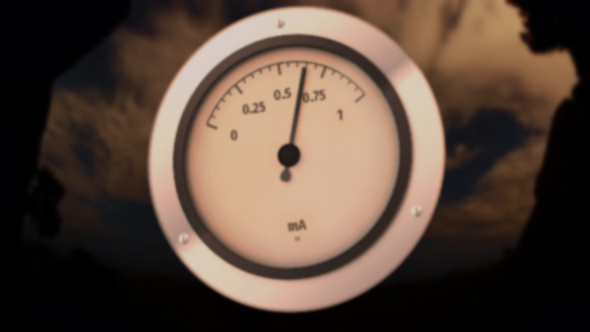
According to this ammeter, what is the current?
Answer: 0.65 mA
